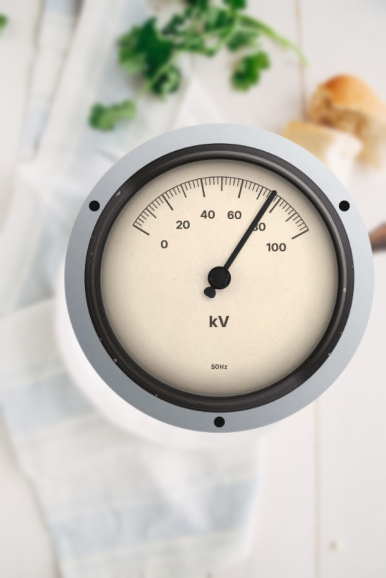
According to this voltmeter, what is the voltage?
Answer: 76 kV
